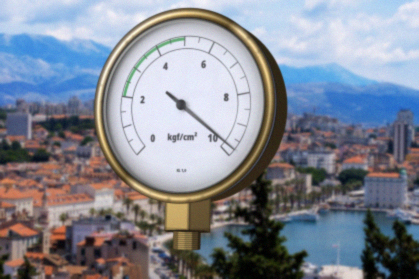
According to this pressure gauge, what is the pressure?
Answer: 9.75 kg/cm²
